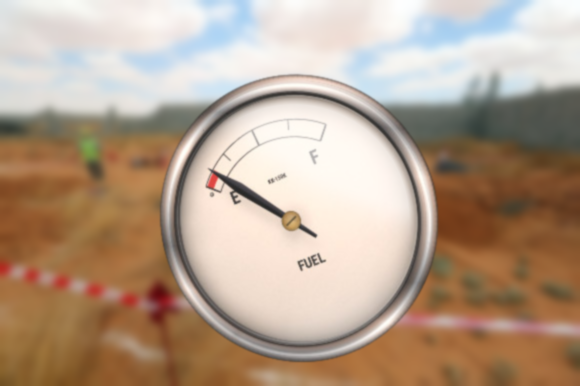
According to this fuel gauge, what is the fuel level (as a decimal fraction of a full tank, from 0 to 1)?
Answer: 0.125
